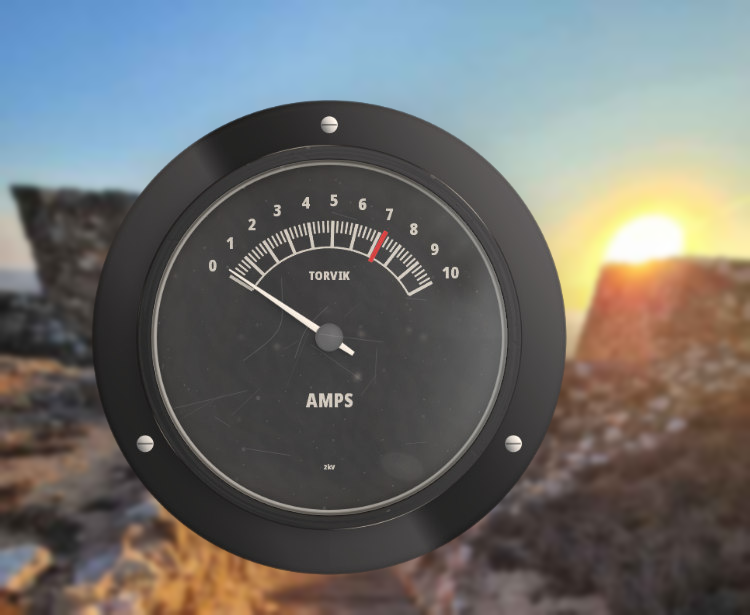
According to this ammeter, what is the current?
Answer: 0.2 A
